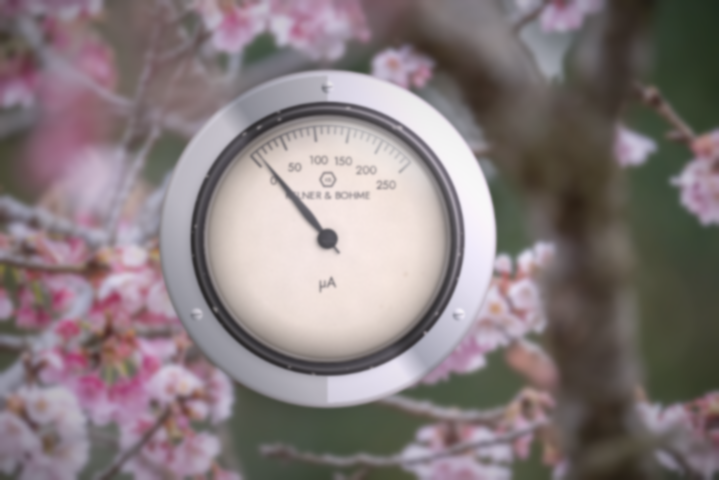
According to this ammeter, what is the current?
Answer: 10 µA
